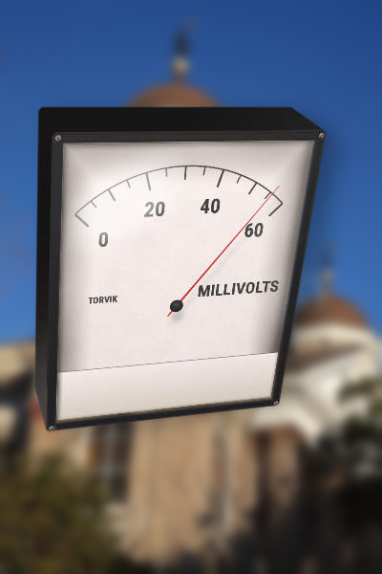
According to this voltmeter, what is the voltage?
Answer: 55 mV
